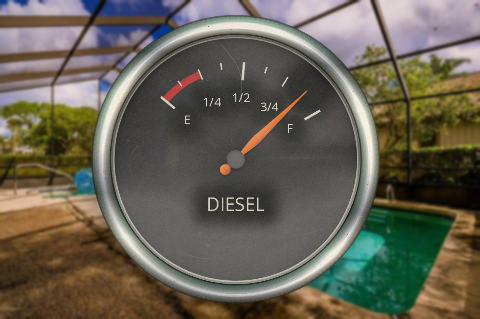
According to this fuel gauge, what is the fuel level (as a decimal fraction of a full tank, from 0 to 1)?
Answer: 0.875
